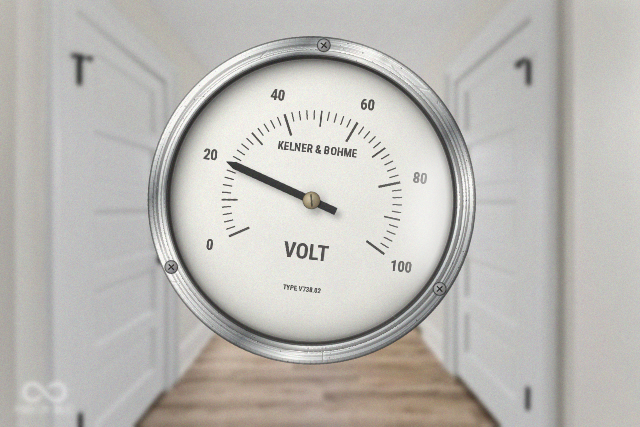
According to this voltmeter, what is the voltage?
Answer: 20 V
